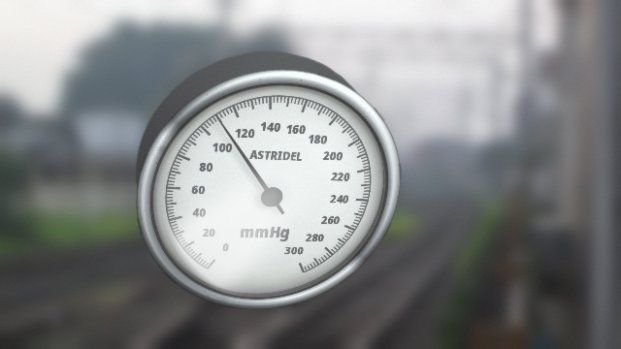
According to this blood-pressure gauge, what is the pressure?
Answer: 110 mmHg
